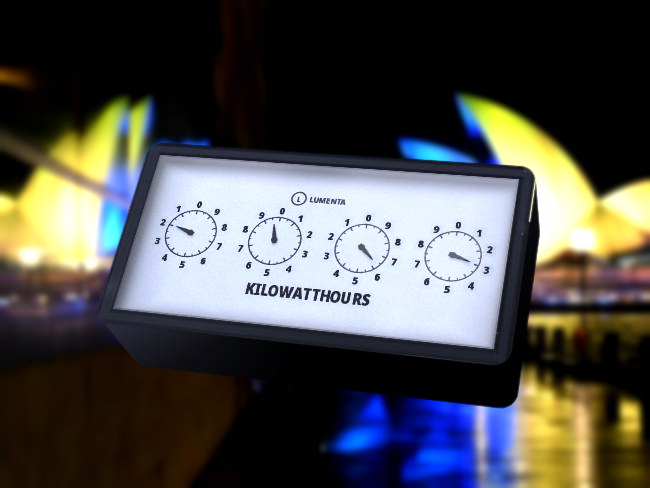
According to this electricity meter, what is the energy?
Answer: 1963 kWh
